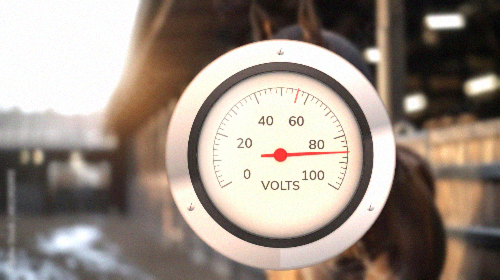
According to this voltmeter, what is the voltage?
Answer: 86 V
